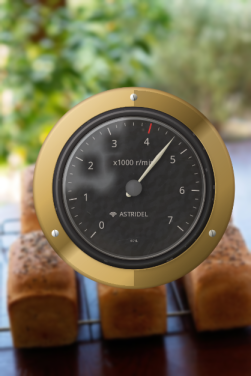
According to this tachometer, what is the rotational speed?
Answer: 4600 rpm
